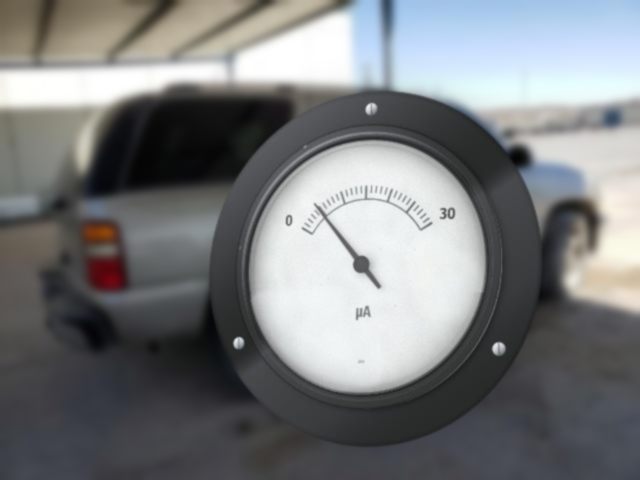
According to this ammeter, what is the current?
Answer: 5 µA
